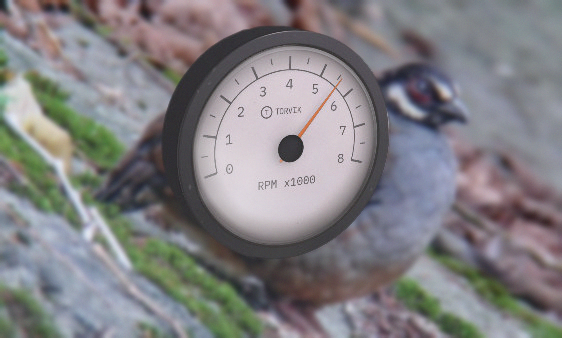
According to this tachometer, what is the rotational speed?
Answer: 5500 rpm
